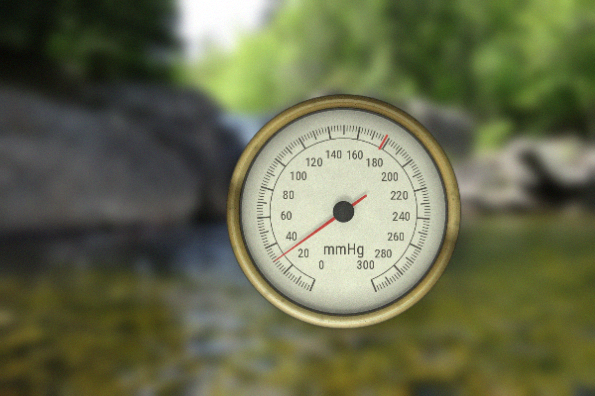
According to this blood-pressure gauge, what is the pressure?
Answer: 30 mmHg
